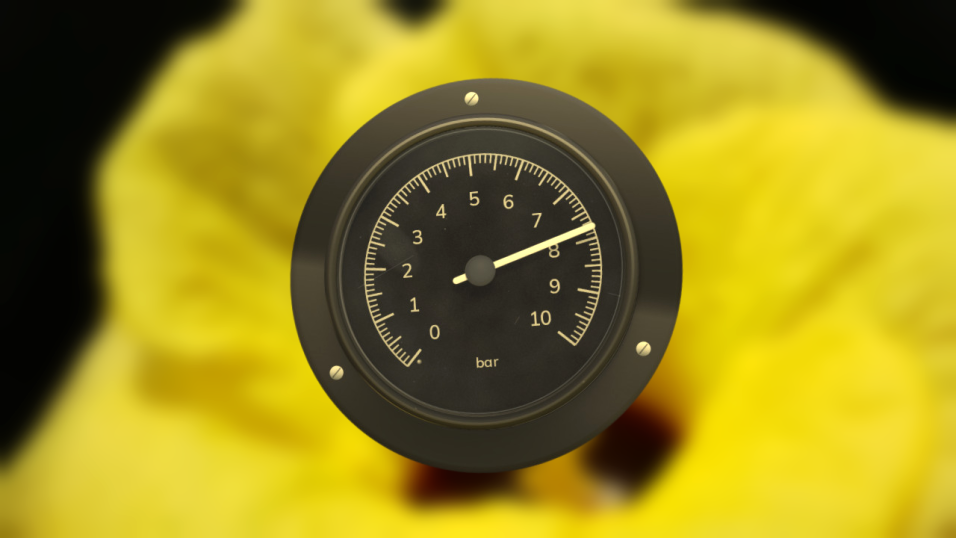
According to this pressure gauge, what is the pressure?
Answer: 7.8 bar
